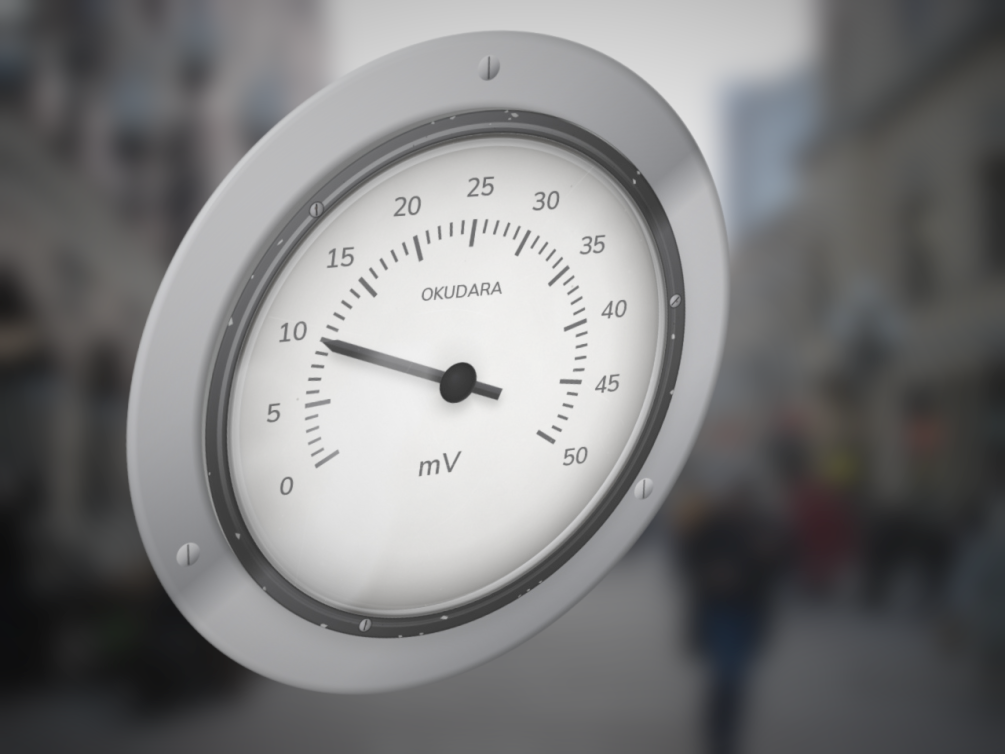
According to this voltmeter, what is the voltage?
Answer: 10 mV
